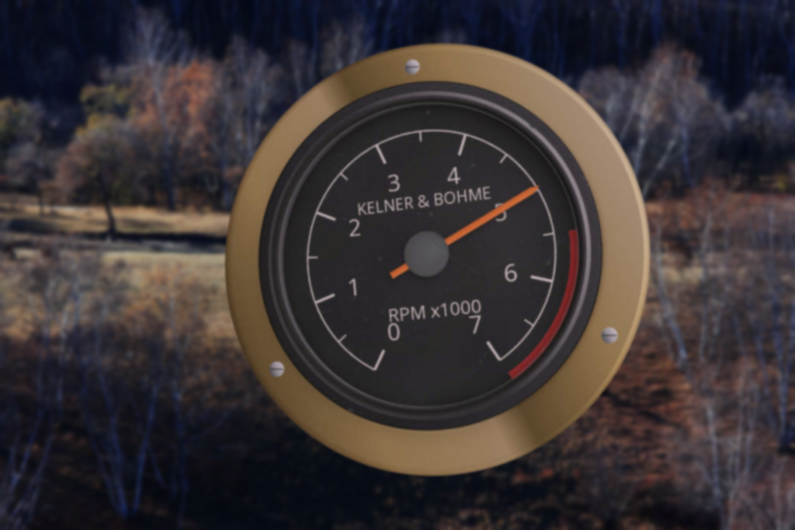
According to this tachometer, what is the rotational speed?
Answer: 5000 rpm
